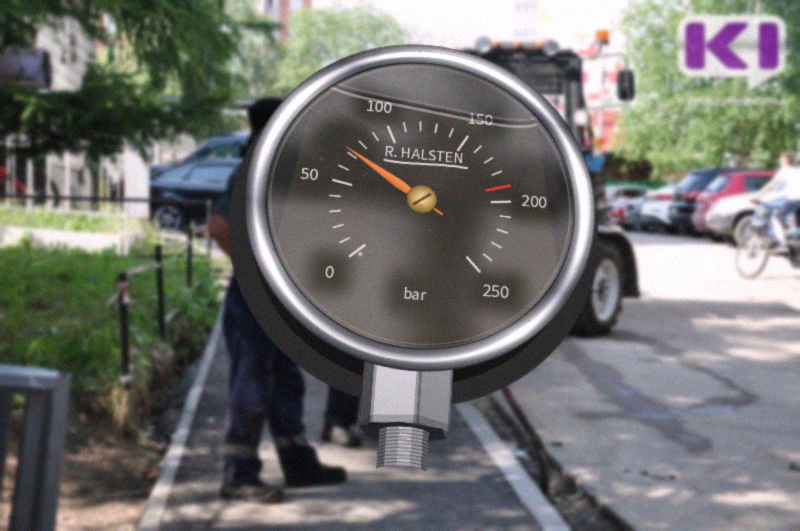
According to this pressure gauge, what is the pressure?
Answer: 70 bar
